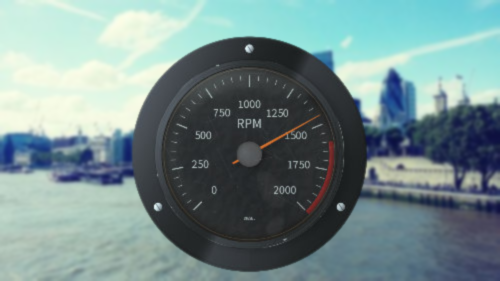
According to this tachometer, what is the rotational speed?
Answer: 1450 rpm
